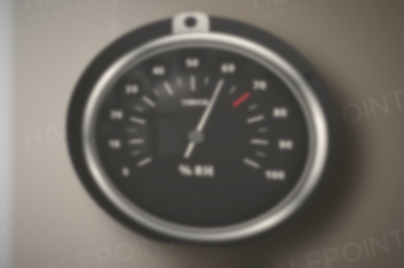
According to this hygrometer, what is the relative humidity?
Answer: 60 %
